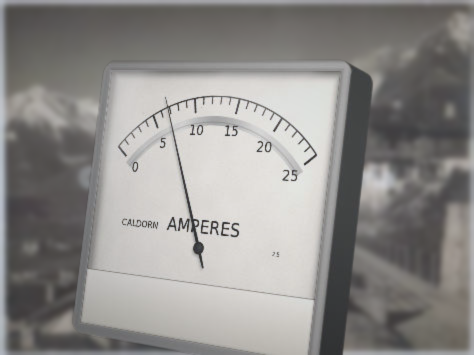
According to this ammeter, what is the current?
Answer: 7 A
